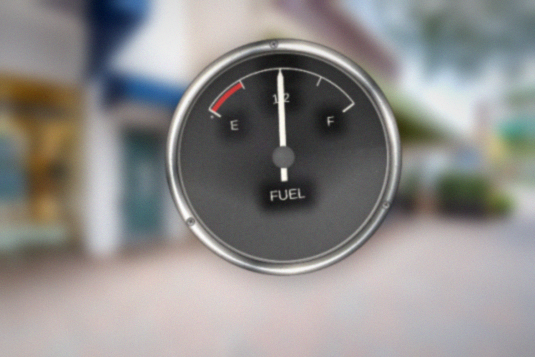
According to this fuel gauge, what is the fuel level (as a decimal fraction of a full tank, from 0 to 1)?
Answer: 0.5
